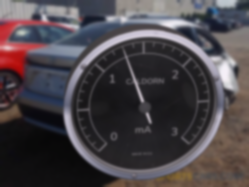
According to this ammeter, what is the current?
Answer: 1.3 mA
